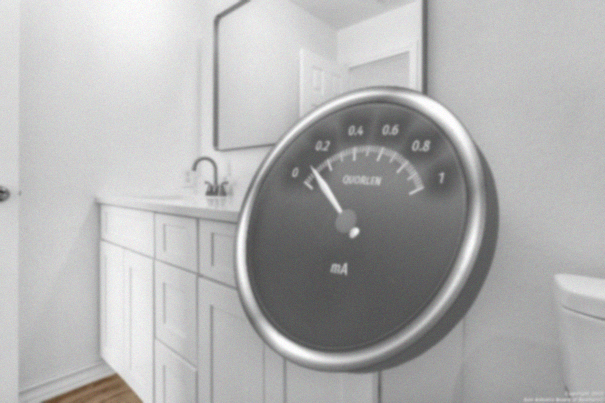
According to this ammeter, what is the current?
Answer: 0.1 mA
